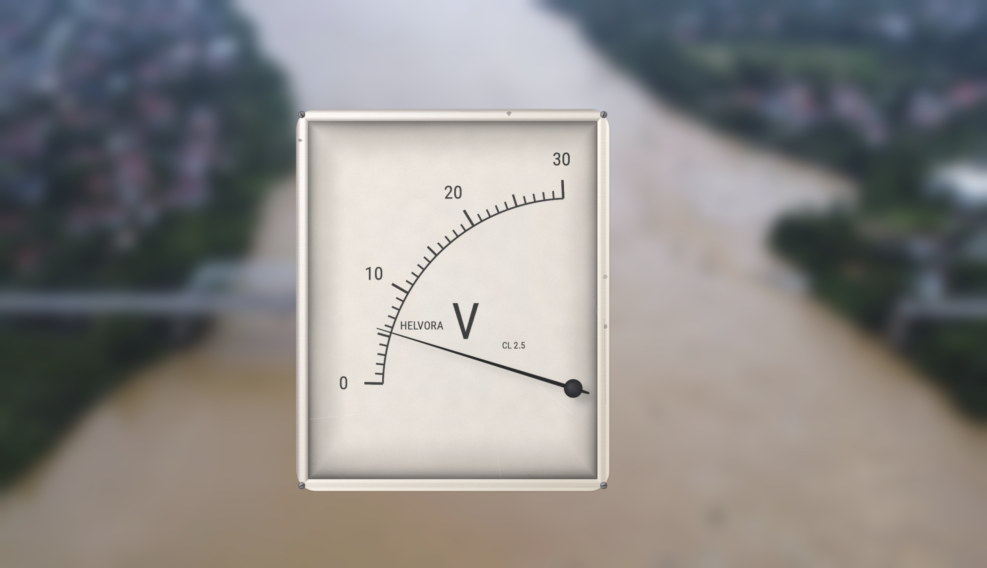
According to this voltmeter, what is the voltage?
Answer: 5.5 V
